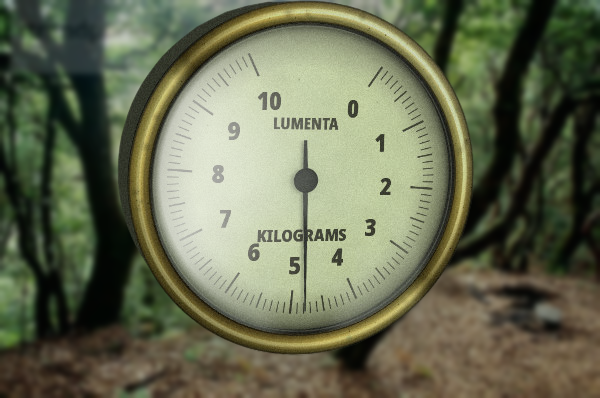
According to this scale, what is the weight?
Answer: 4.8 kg
